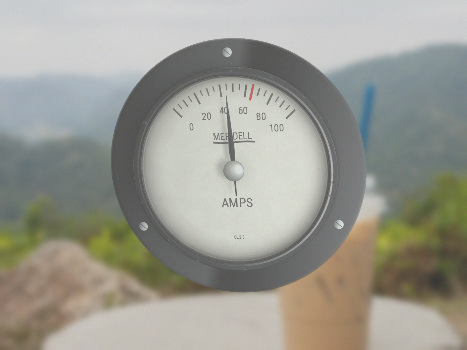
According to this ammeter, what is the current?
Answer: 45 A
